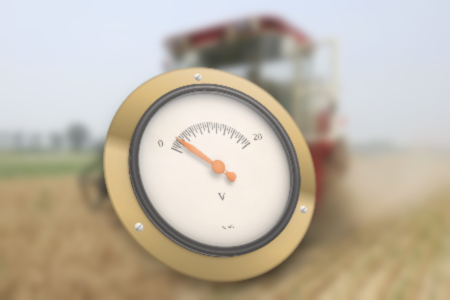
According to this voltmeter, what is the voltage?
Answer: 2 V
